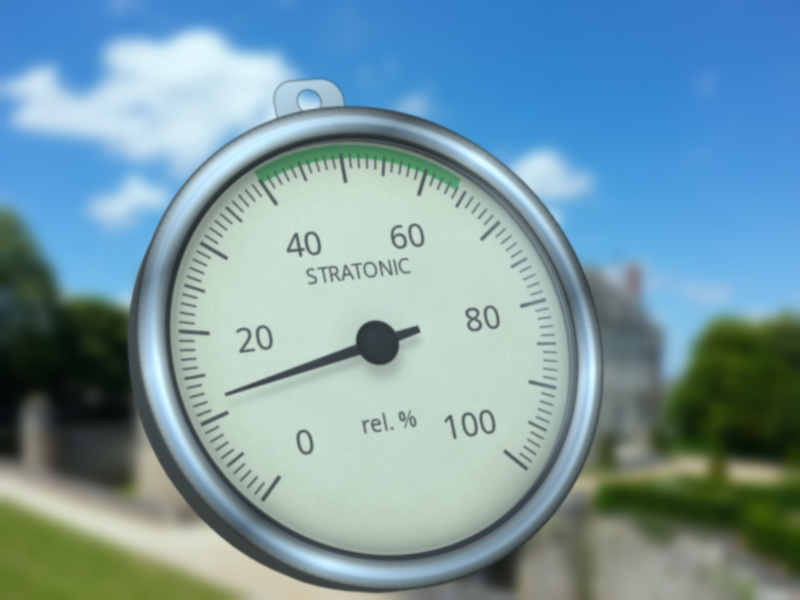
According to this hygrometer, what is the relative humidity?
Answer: 12 %
